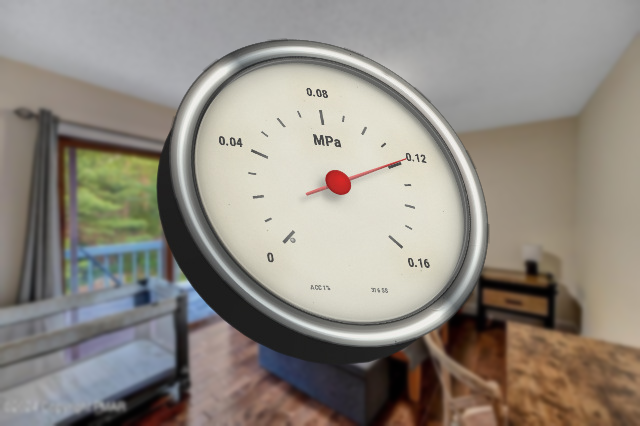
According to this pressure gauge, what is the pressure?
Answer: 0.12 MPa
